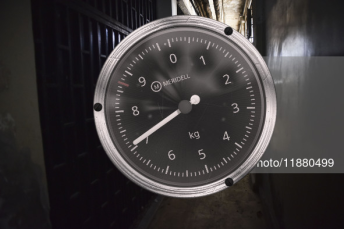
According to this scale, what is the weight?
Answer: 7.1 kg
